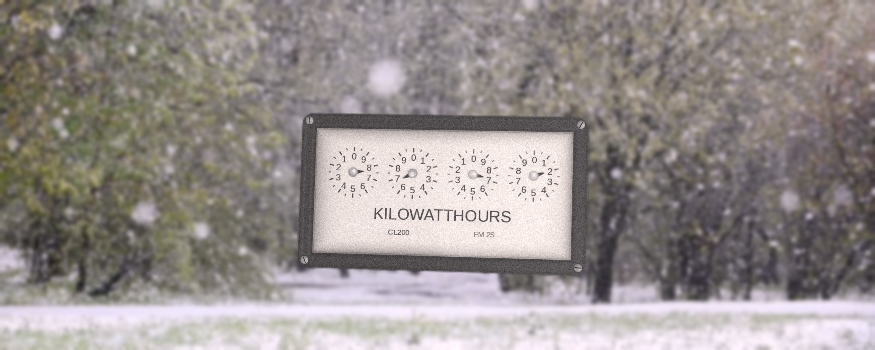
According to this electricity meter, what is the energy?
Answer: 7672 kWh
